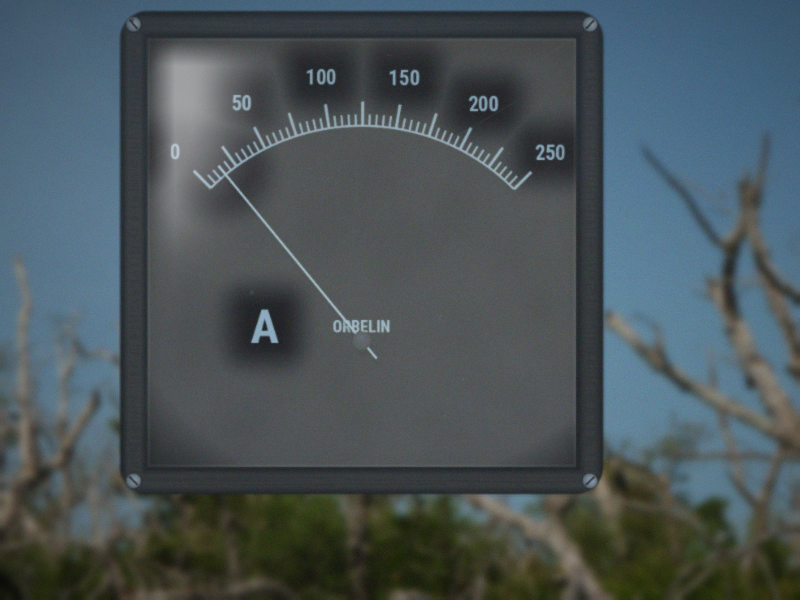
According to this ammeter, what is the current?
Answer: 15 A
